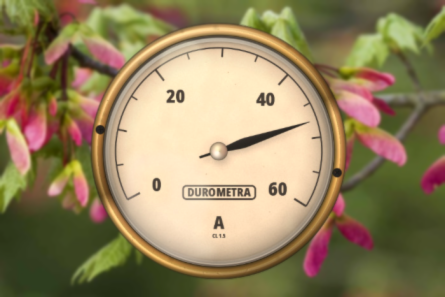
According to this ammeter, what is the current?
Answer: 47.5 A
